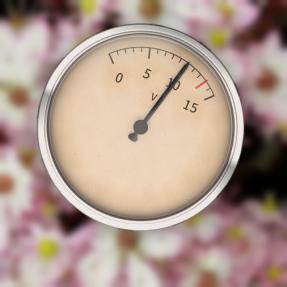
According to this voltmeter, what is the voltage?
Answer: 10 V
